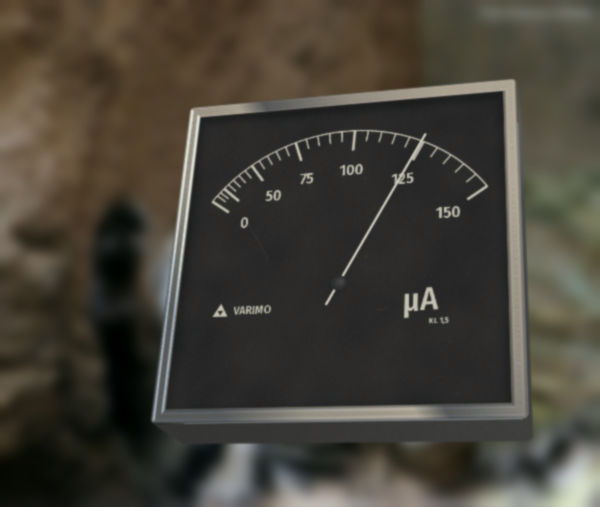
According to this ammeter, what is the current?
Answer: 125 µA
